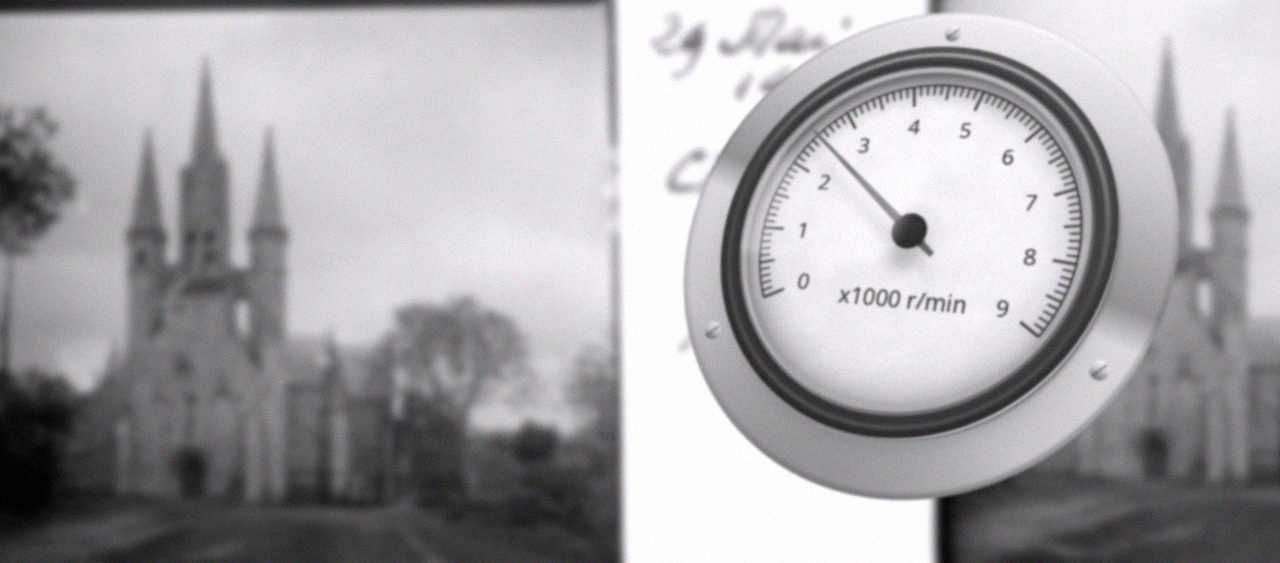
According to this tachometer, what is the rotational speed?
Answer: 2500 rpm
